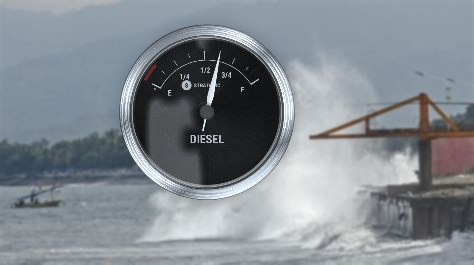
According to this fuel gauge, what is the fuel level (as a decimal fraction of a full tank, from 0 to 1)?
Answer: 0.625
